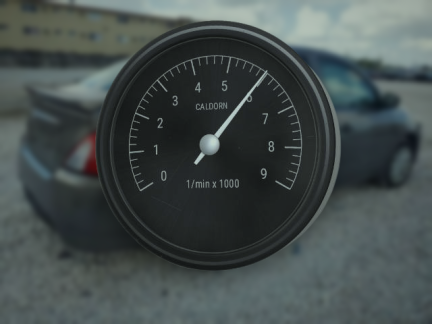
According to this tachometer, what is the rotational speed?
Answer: 6000 rpm
